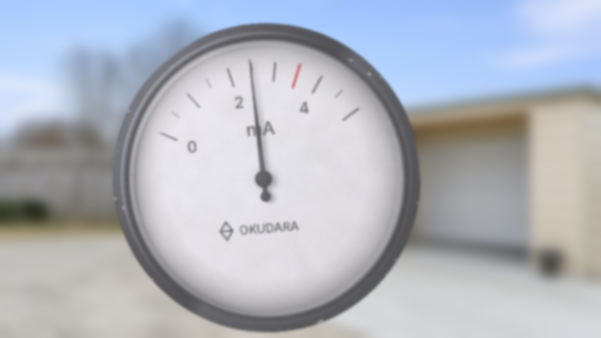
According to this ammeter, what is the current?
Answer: 2.5 mA
